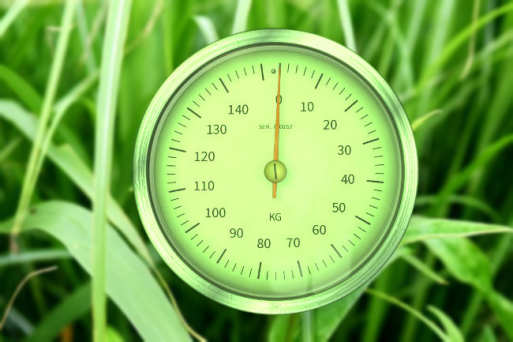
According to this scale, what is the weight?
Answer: 0 kg
